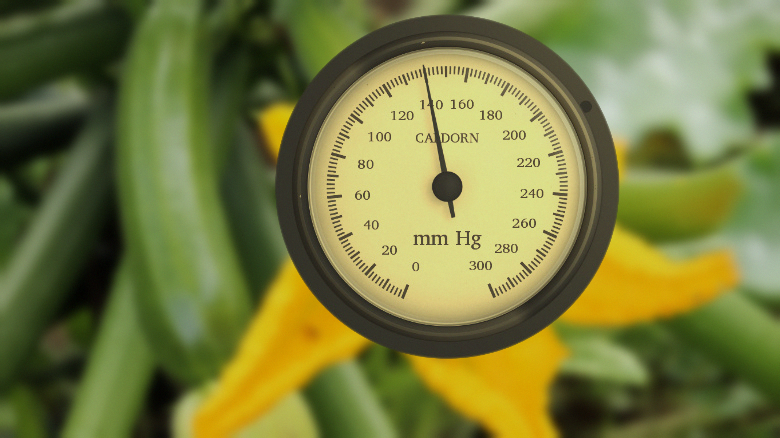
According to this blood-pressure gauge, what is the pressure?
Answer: 140 mmHg
